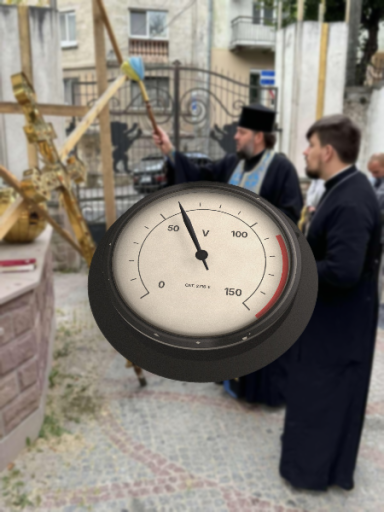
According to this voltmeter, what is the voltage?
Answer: 60 V
